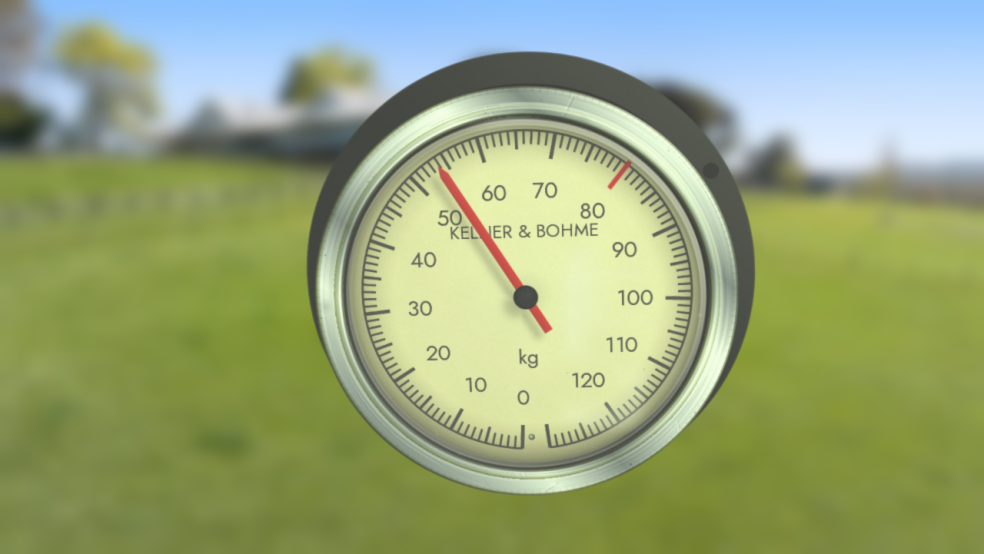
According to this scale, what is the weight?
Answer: 54 kg
